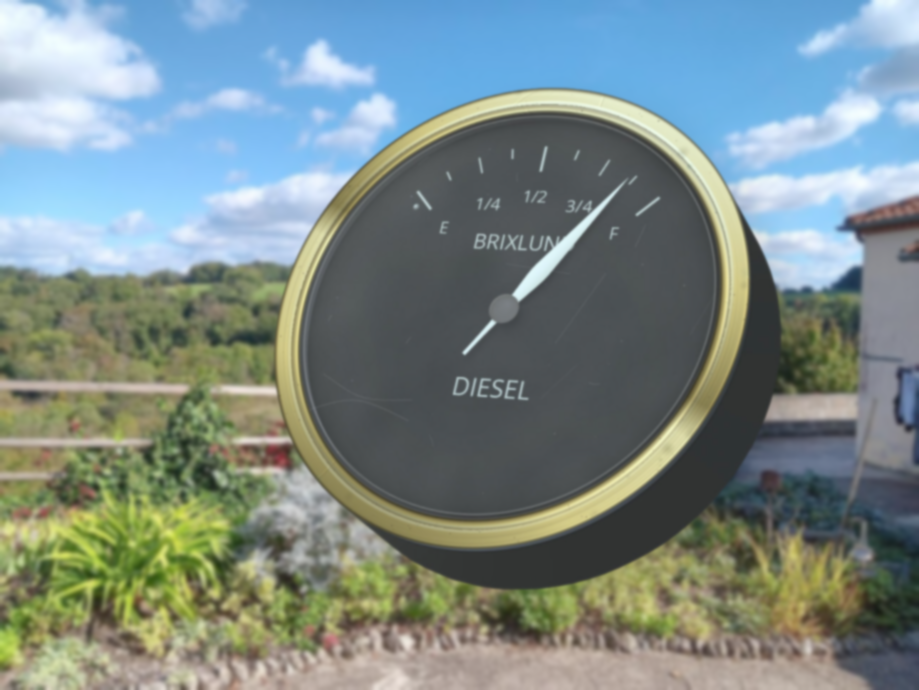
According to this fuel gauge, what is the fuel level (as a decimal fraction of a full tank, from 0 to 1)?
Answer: 0.875
